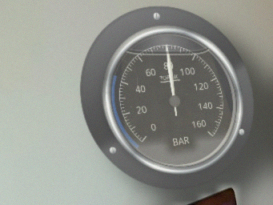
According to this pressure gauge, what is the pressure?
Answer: 80 bar
